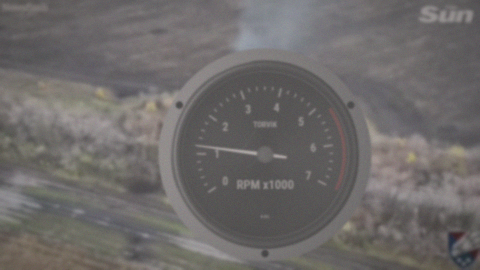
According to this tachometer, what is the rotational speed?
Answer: 1200 rpm
